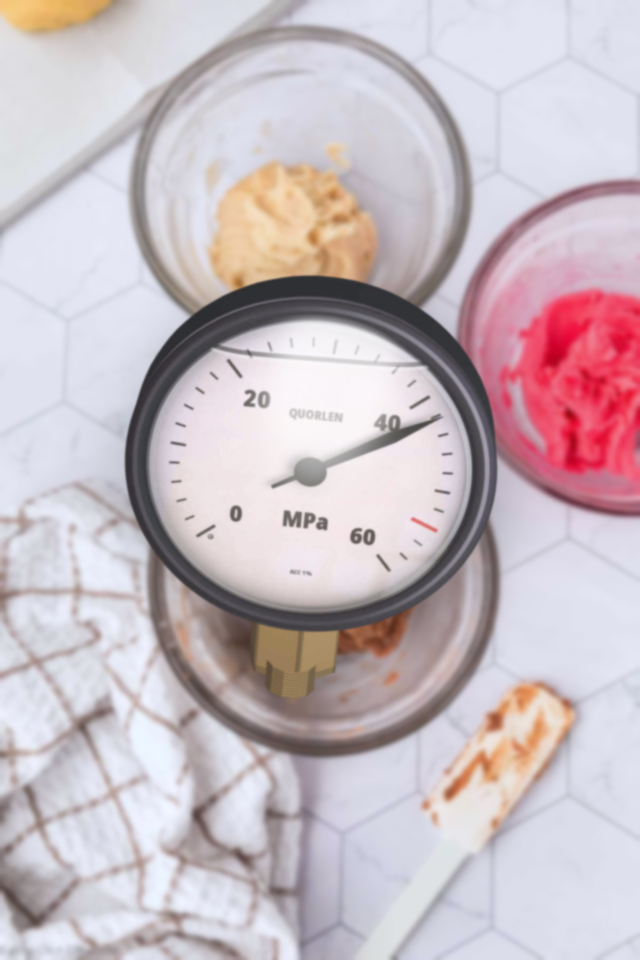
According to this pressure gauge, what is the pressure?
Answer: 42 MPa
